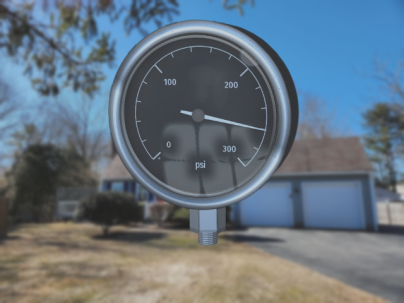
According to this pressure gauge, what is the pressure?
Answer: 260 psi
